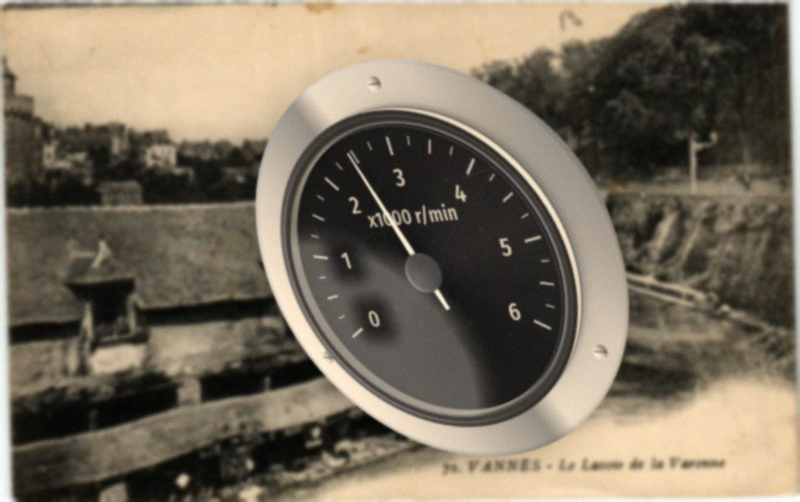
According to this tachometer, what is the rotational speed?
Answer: 2500 rpm
